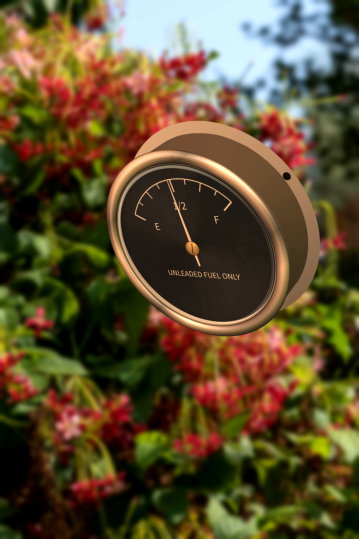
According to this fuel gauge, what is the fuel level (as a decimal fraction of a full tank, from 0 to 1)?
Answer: 0.5
